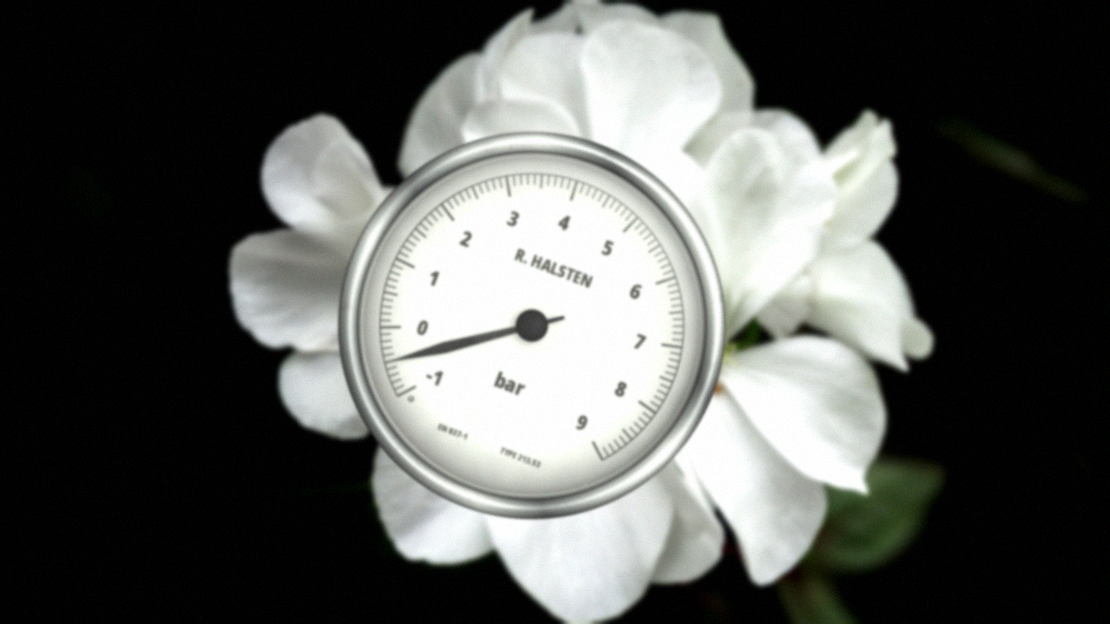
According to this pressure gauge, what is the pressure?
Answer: -0.5 bar
